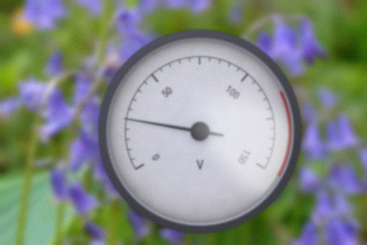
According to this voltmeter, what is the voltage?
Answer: 25 V
